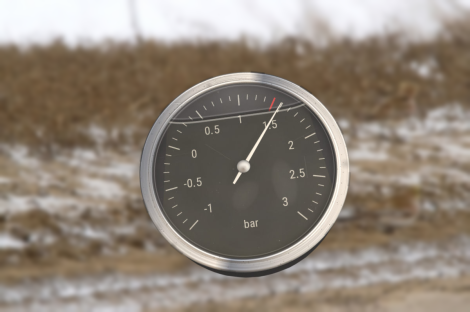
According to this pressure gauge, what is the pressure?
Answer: 1.5 bar
